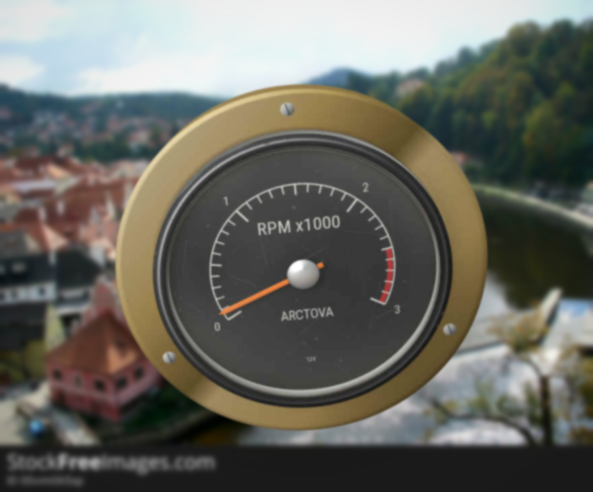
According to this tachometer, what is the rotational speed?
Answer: 100 rpm
